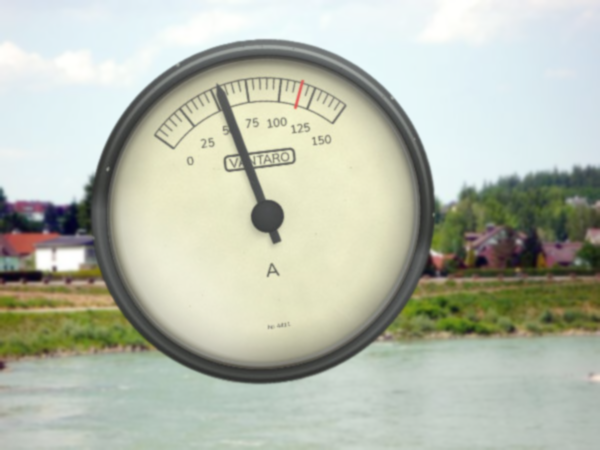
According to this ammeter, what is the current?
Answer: 55 A
